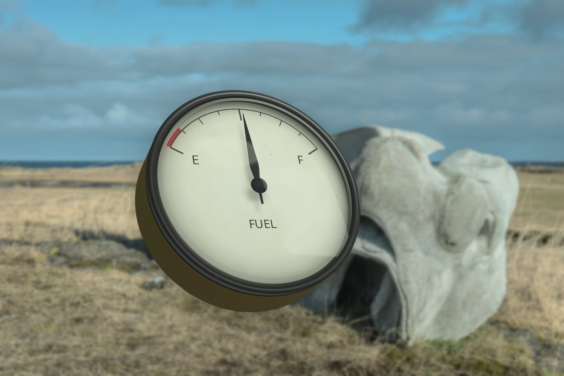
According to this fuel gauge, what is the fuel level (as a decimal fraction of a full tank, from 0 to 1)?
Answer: 0.5
